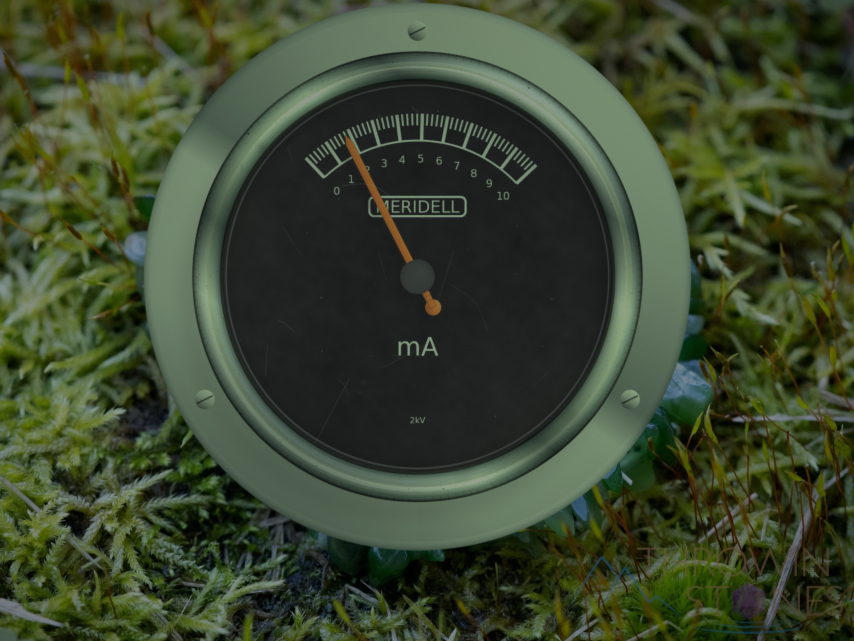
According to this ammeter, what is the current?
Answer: 1.8 mA
